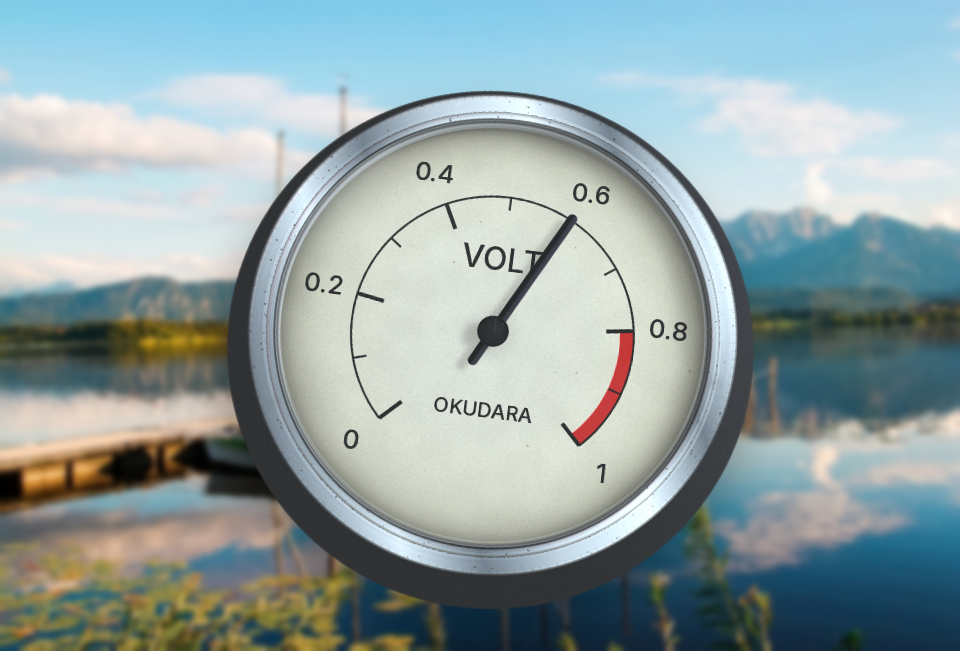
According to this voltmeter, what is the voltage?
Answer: 0.6 V
